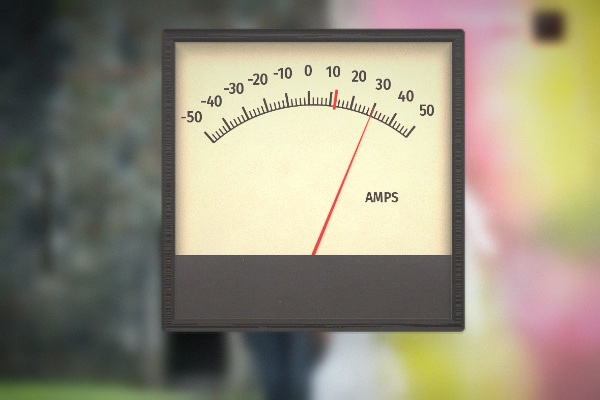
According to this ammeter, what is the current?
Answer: 30 A
